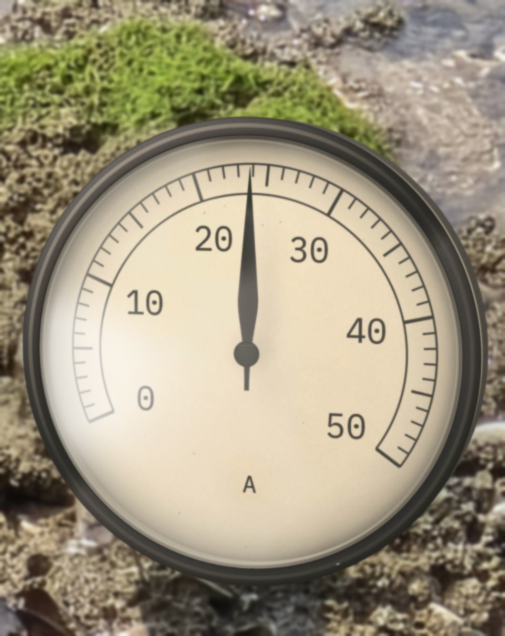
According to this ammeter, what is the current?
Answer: 24 A
